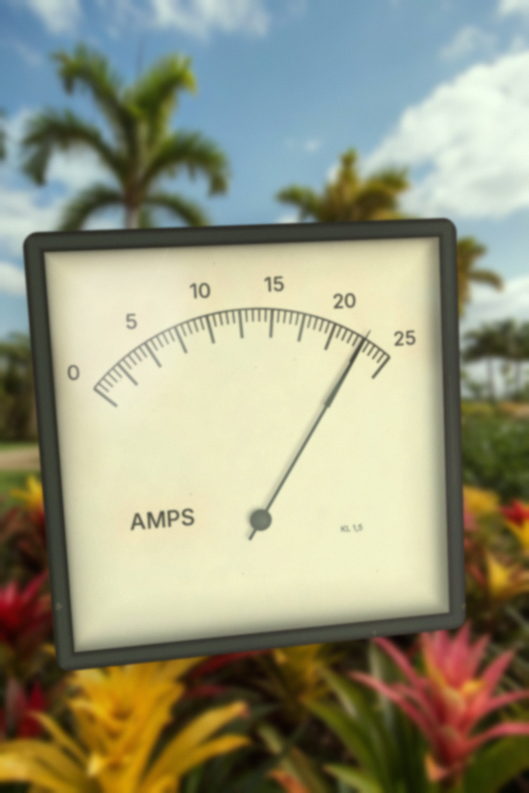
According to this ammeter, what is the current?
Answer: 22.5 A
